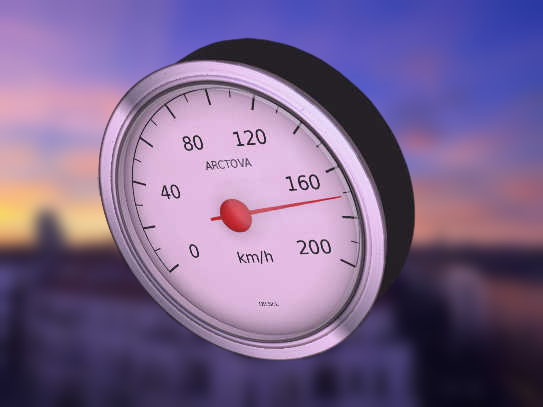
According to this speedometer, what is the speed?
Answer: 170 km/h
